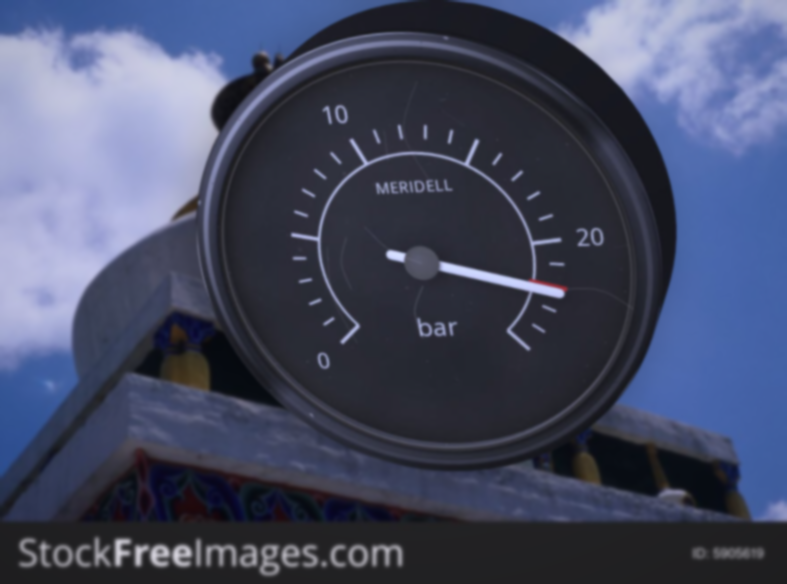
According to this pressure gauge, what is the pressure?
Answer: 22 bar
